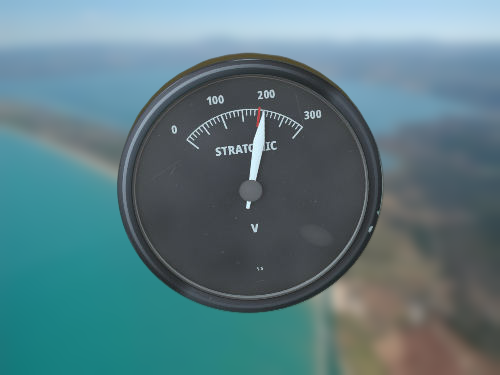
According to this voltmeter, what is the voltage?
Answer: 200 V
